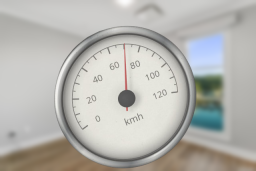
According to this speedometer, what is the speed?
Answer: 70 km/h
